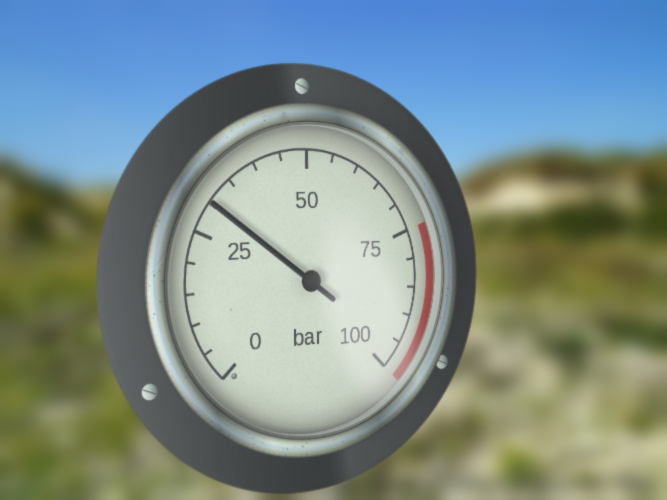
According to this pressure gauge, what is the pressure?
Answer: 30 bar
